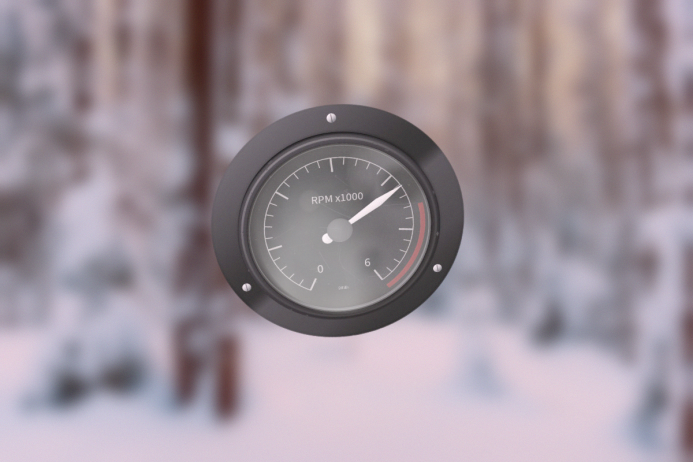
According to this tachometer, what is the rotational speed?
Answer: 4200 rpm
